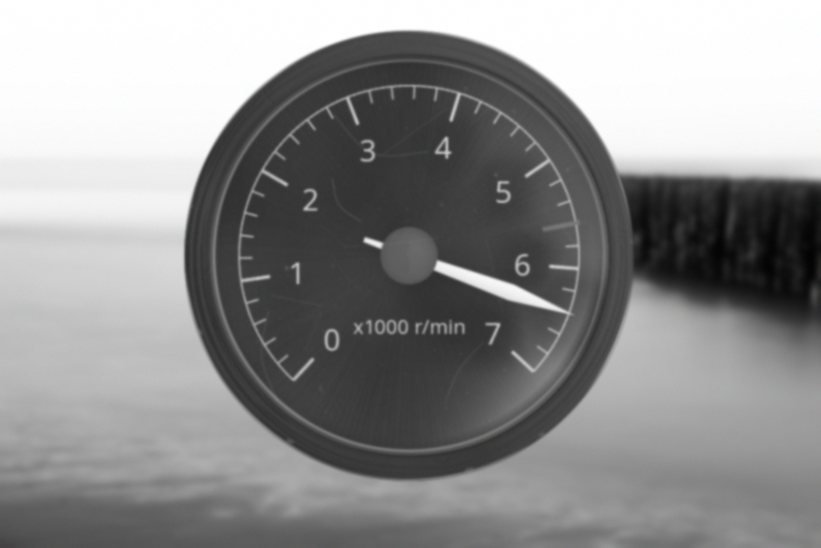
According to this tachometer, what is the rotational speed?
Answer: 6400 rpm
